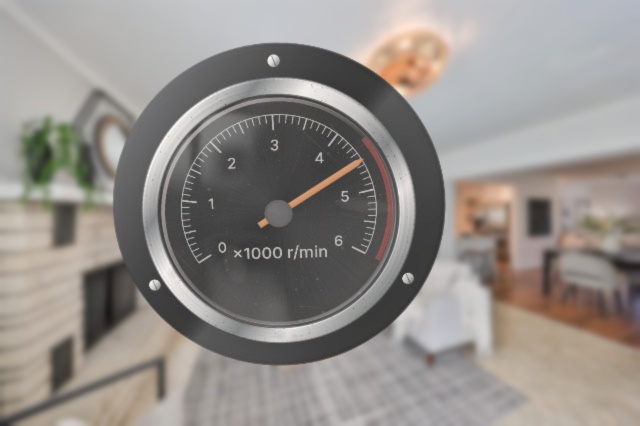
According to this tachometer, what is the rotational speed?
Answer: 4500 rpm
